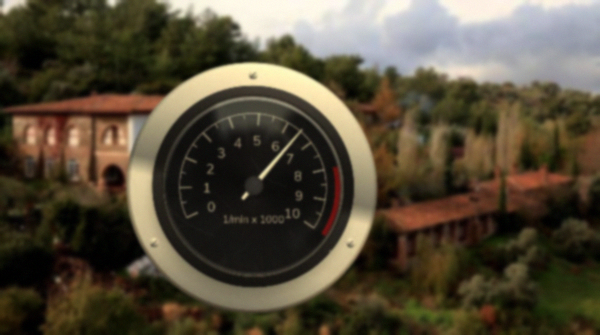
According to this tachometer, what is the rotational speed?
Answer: 6500 rpm
